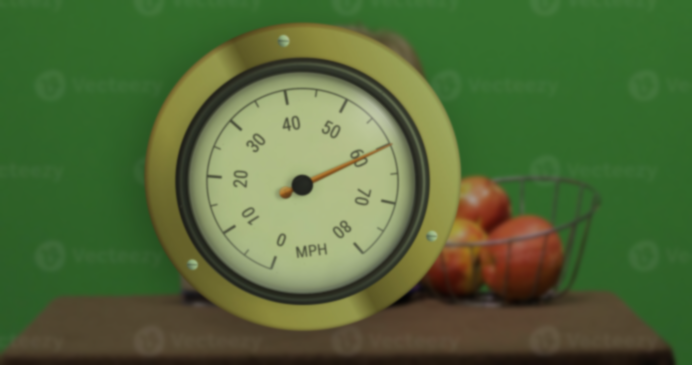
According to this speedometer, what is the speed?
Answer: 60 mph
